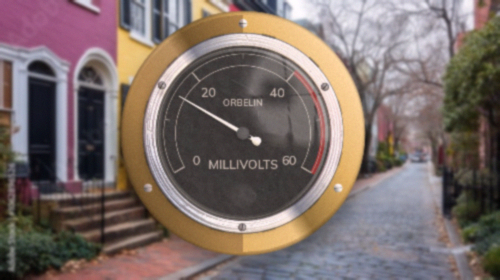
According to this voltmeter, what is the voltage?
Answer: 15 mV
